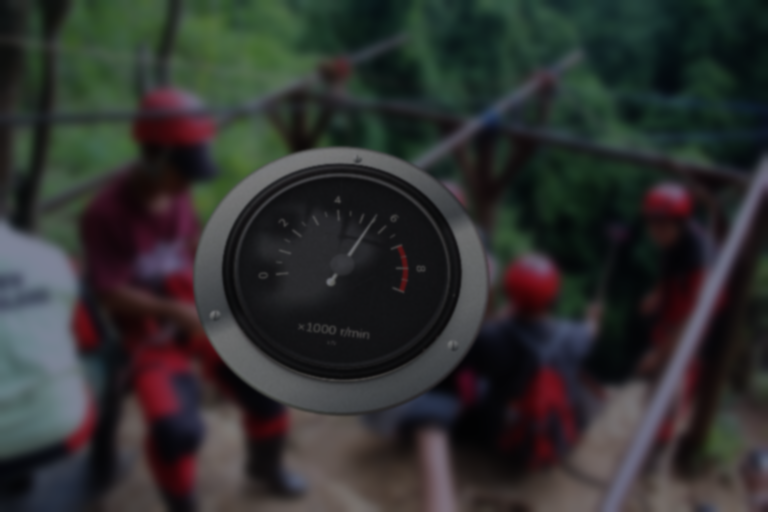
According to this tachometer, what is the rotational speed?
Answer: 5500 rpm
